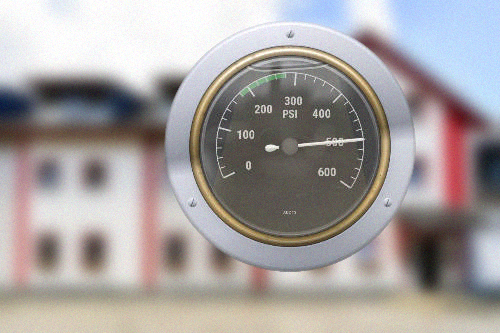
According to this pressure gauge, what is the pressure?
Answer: 500 psi
